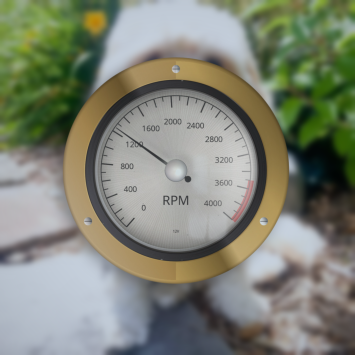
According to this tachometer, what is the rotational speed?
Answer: 1250 rpm
